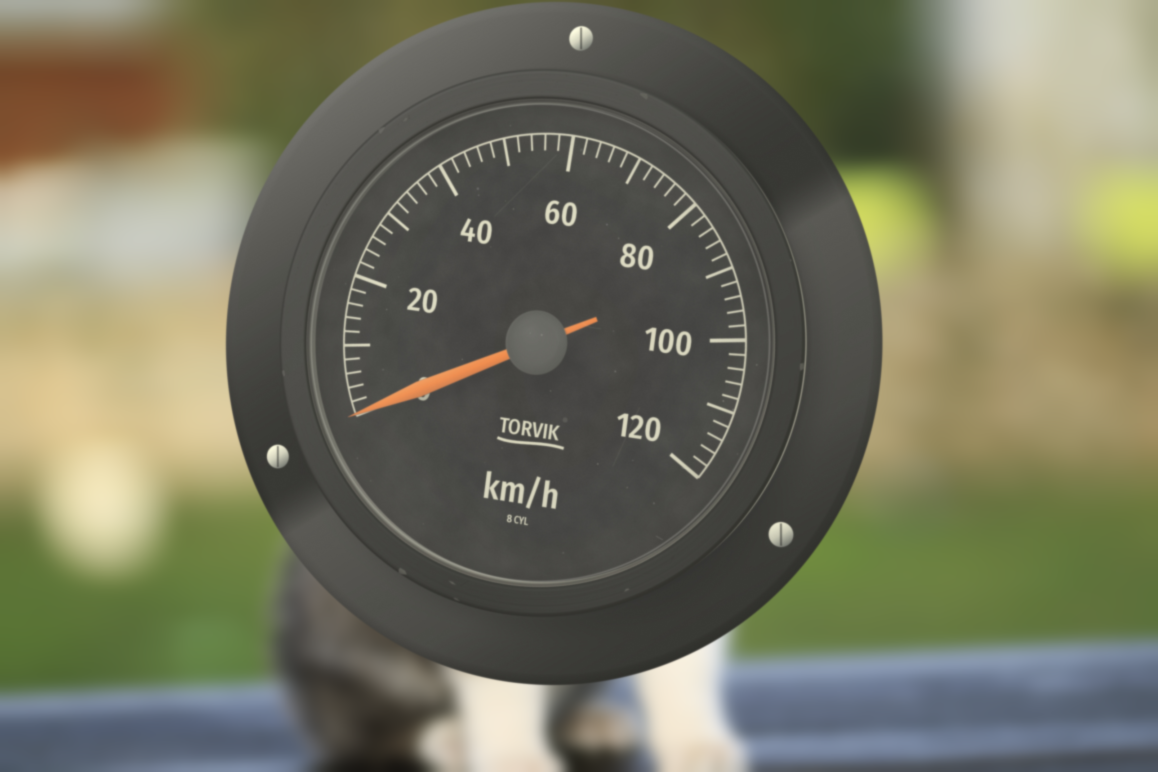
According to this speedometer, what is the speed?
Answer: 0 km/h
